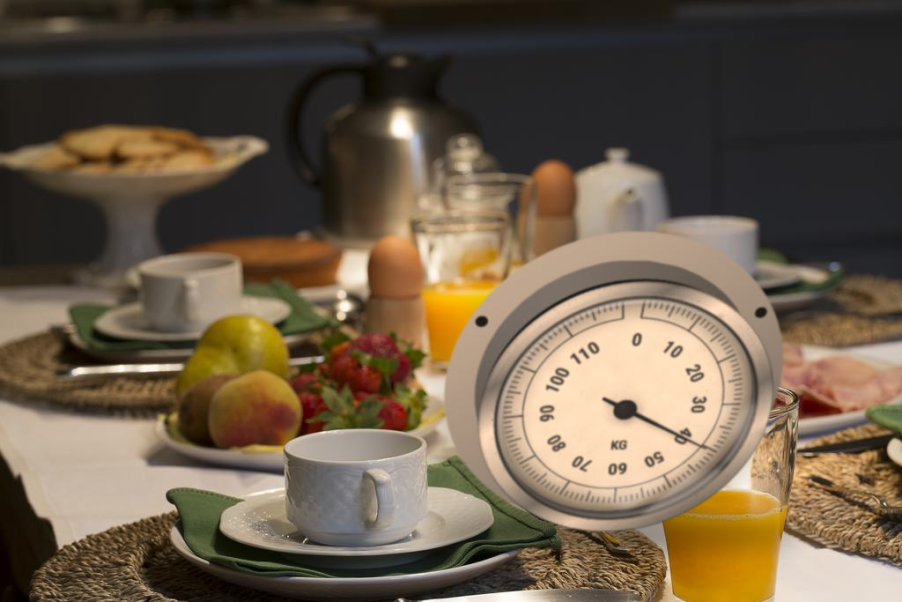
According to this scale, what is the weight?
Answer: 40 kg
